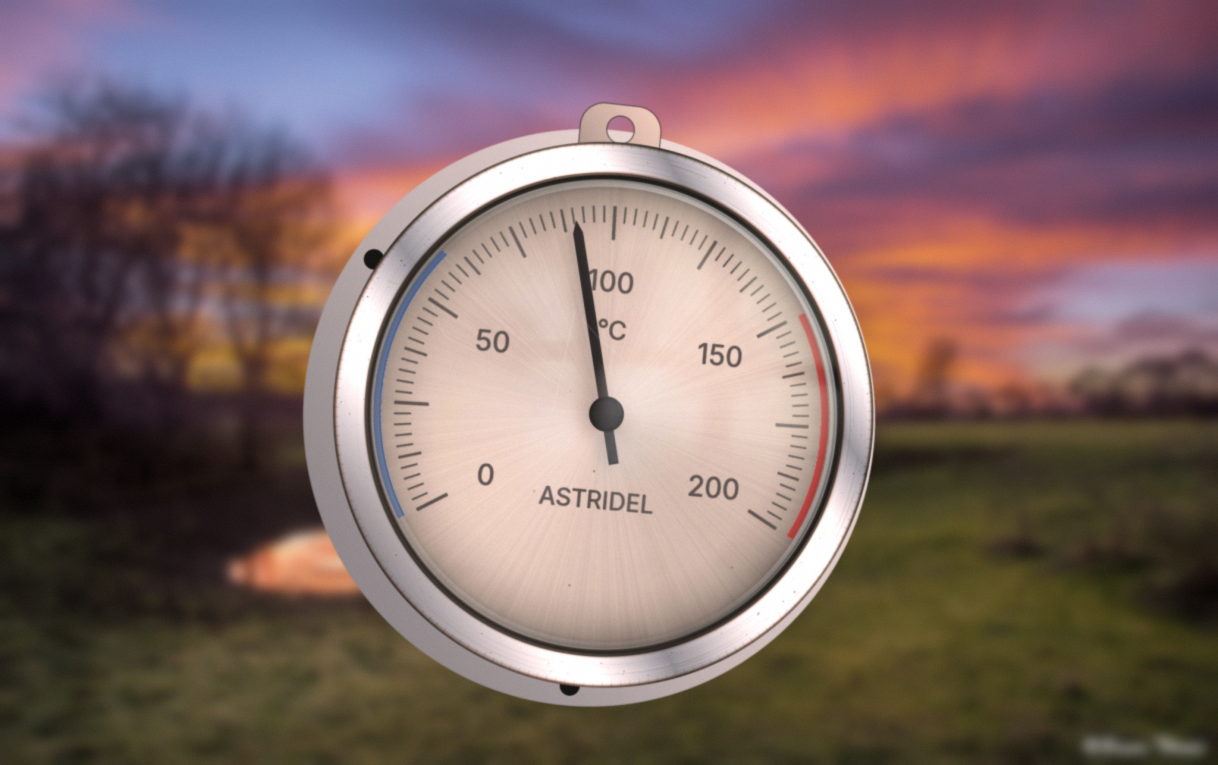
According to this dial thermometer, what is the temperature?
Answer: 90 °C
